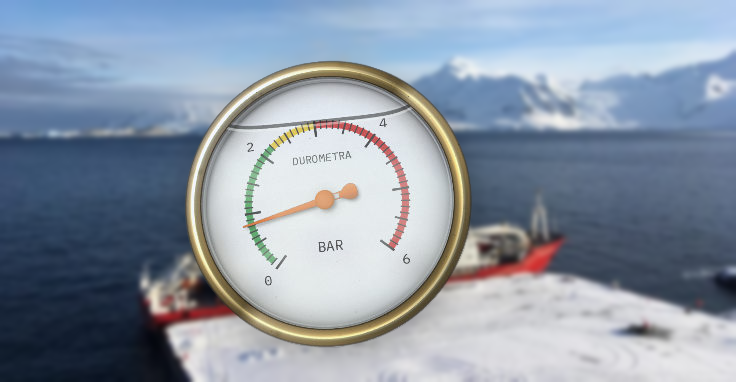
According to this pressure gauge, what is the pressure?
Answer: 0.8 bar
